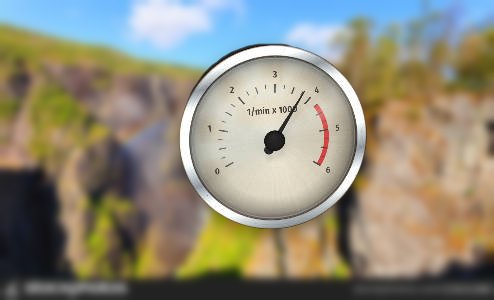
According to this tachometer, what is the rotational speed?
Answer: 3750 rpm
